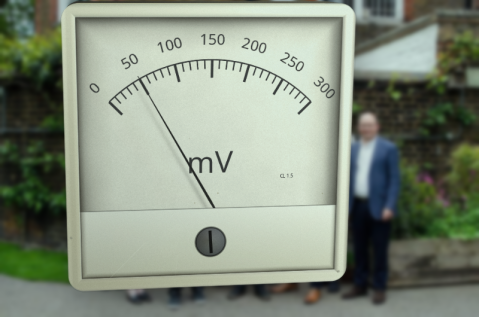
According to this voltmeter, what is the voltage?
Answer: 50 mV
